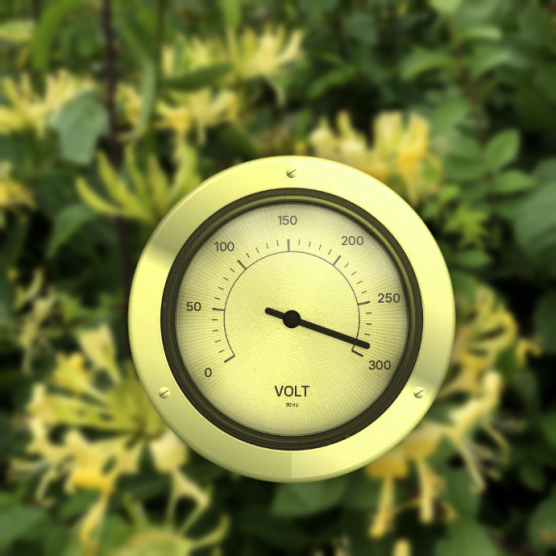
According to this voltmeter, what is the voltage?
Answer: 290 V
